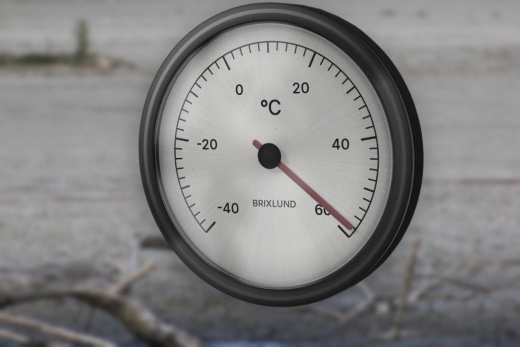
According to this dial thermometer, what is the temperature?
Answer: 58 °C
